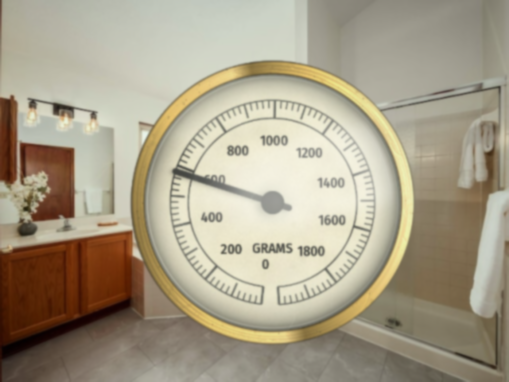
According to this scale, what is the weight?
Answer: 580 g
